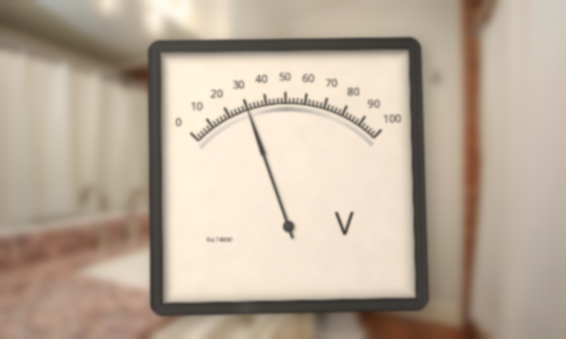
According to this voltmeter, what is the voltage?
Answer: 30 V
